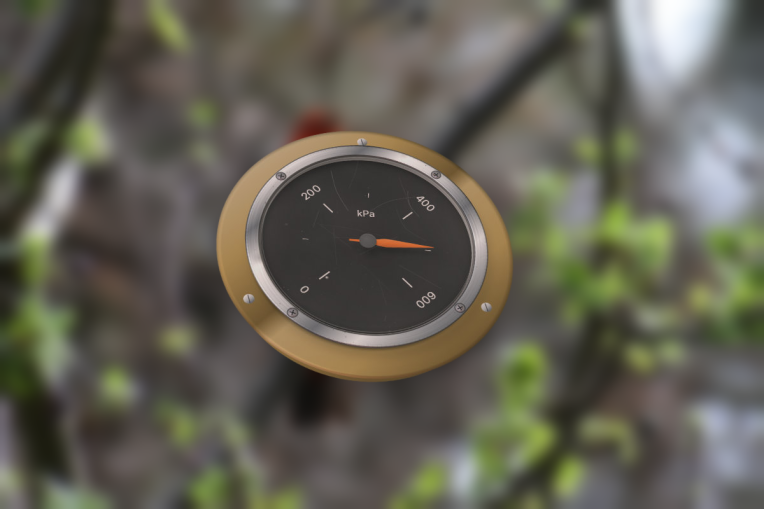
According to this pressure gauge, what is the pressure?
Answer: 500 kPa
